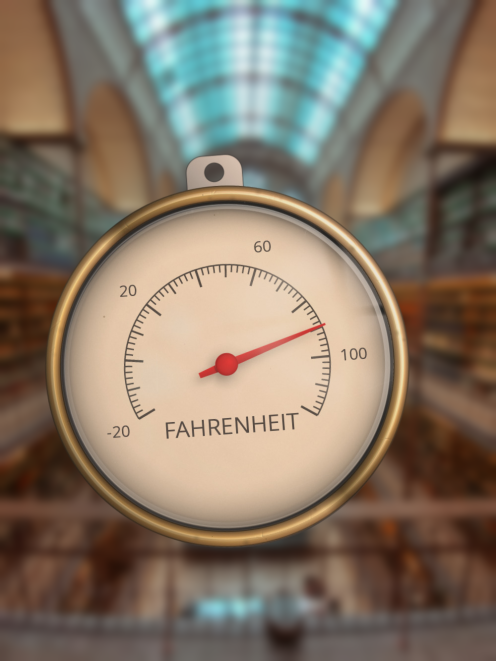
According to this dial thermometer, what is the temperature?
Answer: 90 °F
